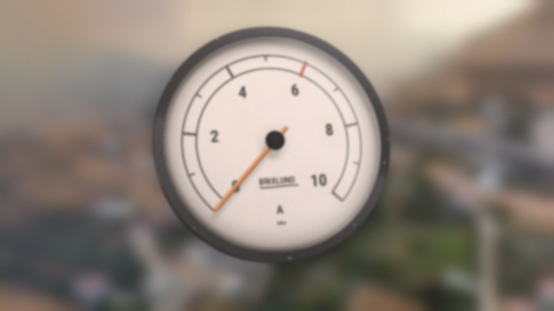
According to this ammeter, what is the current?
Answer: 0 A
